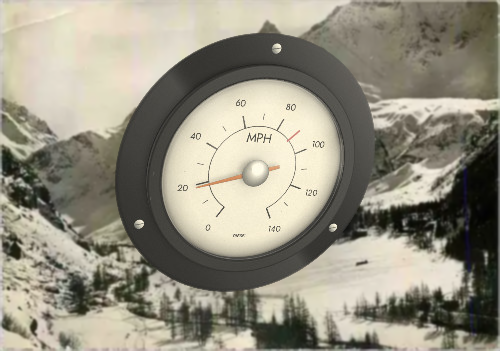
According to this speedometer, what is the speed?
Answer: 20 mph
